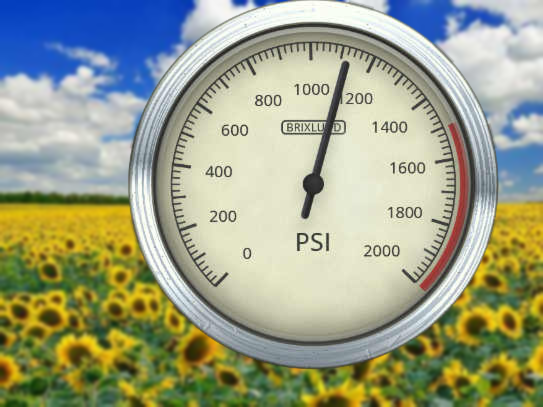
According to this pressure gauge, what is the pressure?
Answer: 1120 psi
